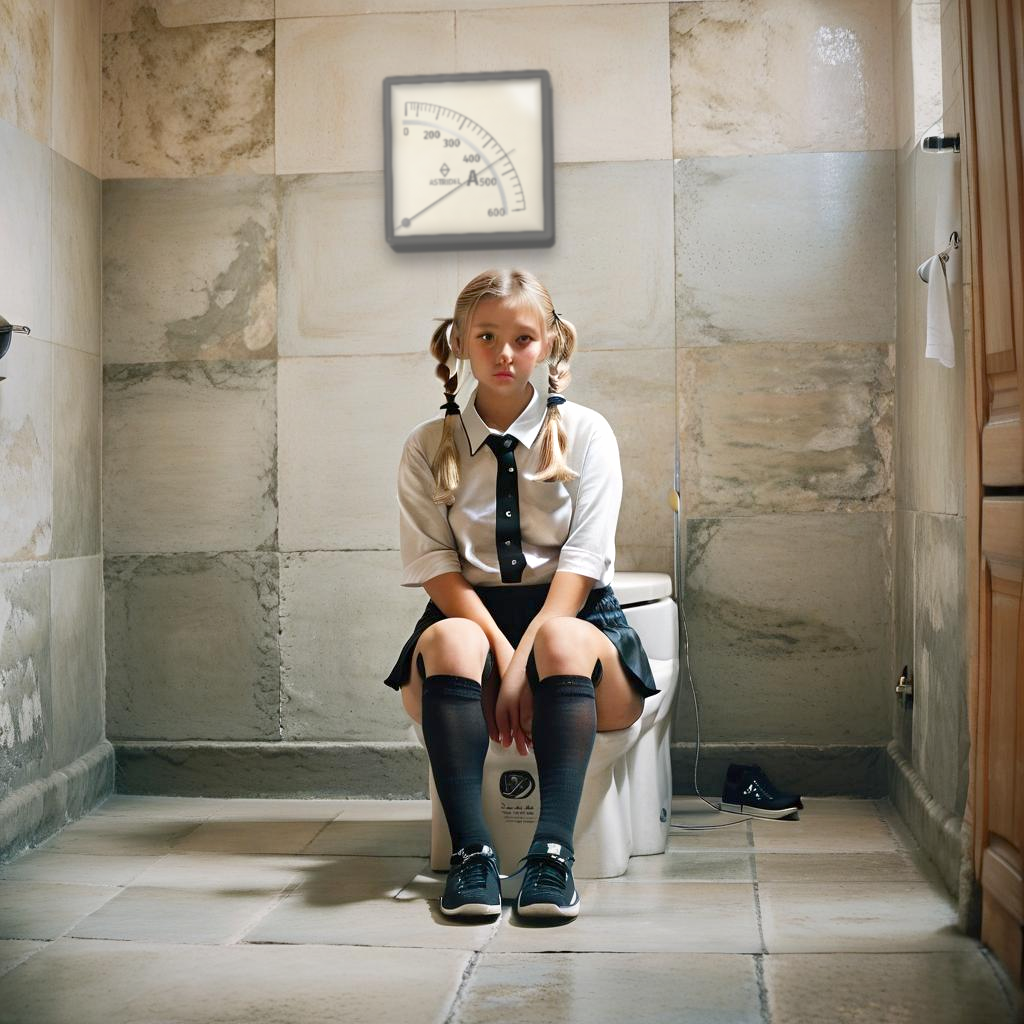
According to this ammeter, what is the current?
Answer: 460 A
